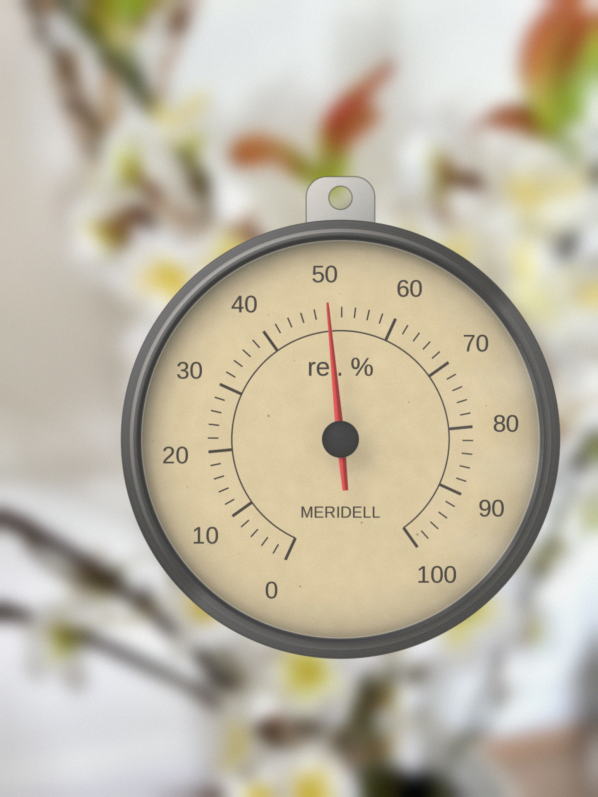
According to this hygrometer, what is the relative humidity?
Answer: 50 %
